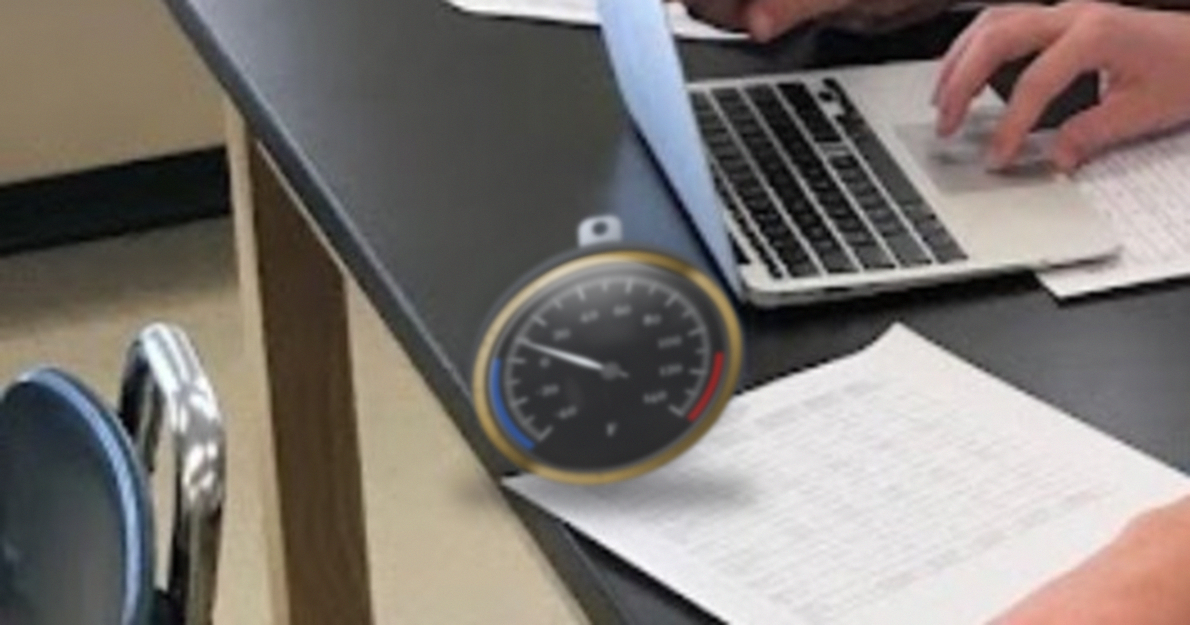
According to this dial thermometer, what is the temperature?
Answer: 10 °F
